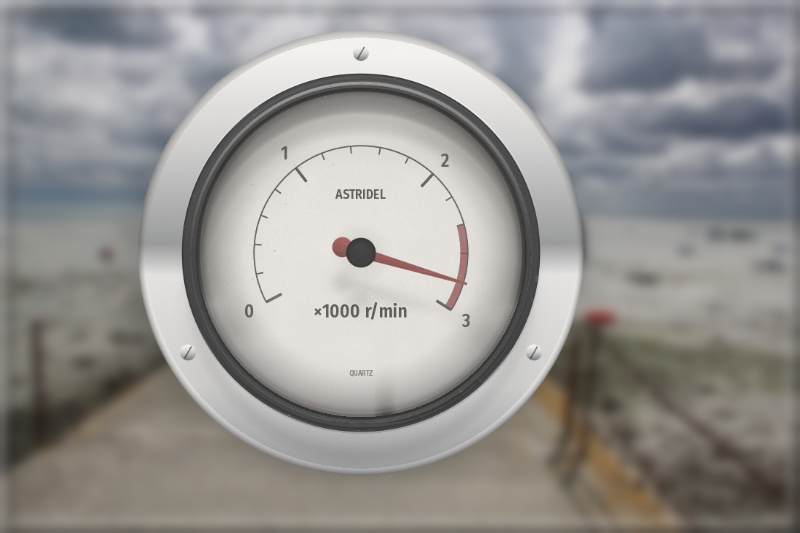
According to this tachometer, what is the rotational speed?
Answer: 2800 rpm
